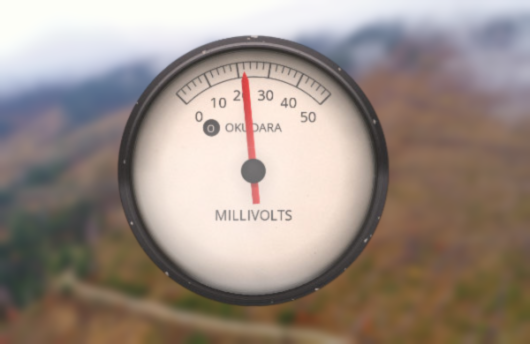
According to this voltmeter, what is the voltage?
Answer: 22 mV
